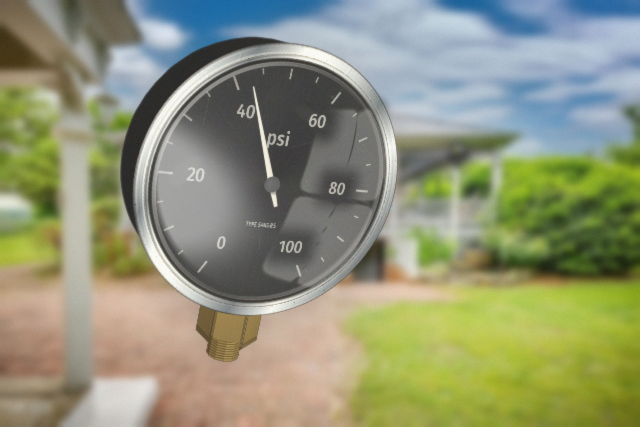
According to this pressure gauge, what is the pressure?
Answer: 42.5 psi
